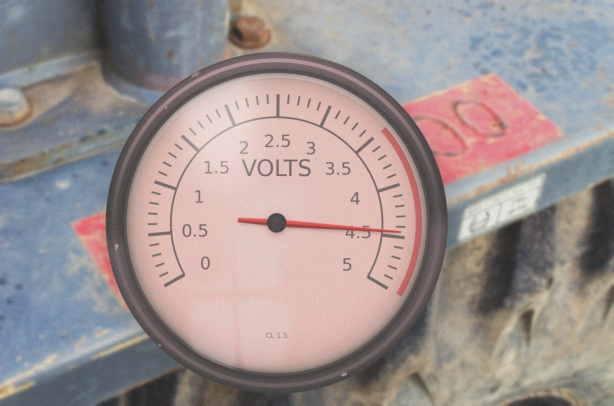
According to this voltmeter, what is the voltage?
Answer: 4.45 V
